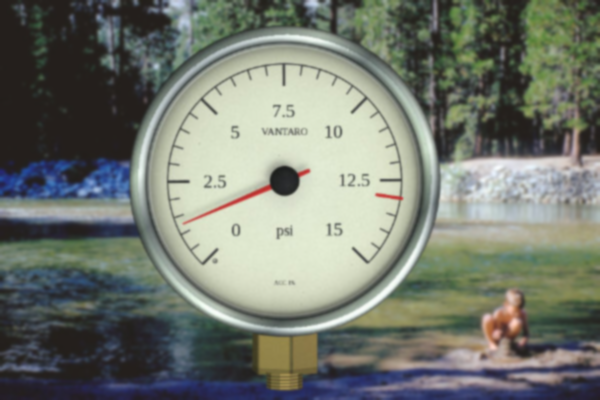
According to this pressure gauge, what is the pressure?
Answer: 1.25 psi
